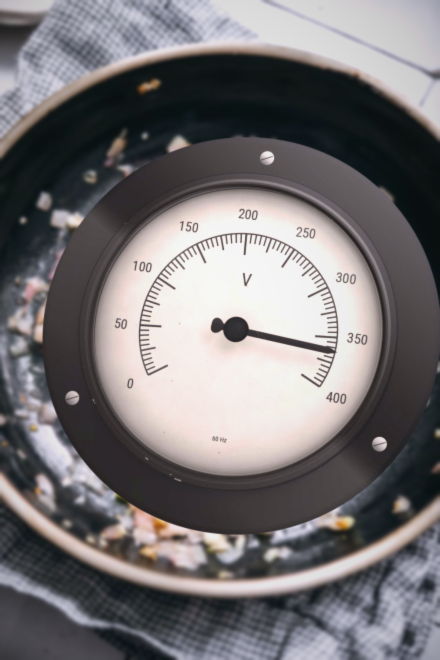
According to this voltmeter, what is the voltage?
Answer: 365 V
